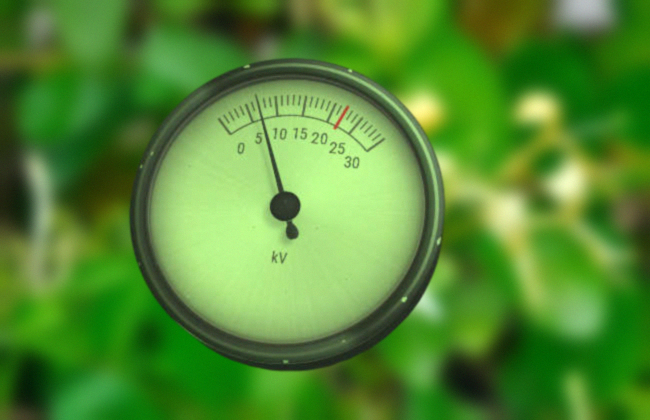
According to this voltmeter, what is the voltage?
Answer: 7 kV
